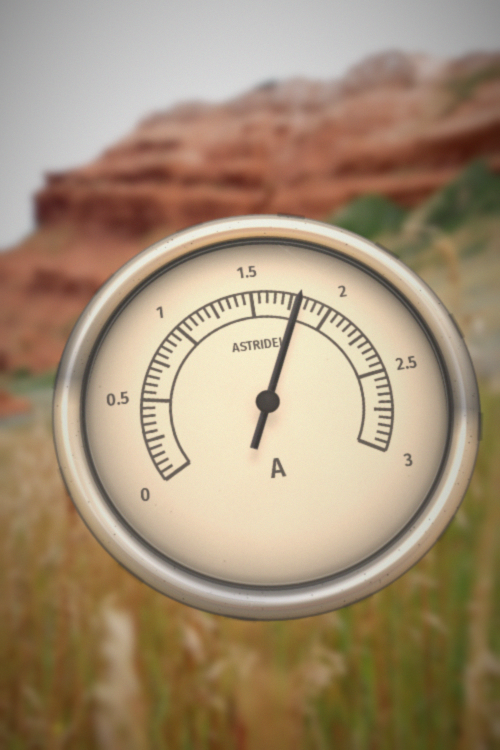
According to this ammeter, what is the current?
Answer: 1.8 A
